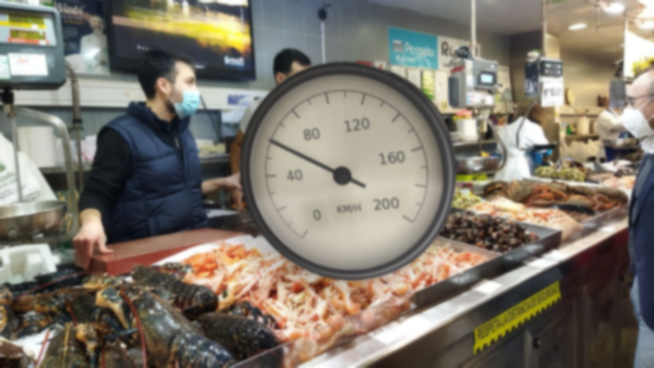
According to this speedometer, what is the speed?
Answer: 60 km/h
